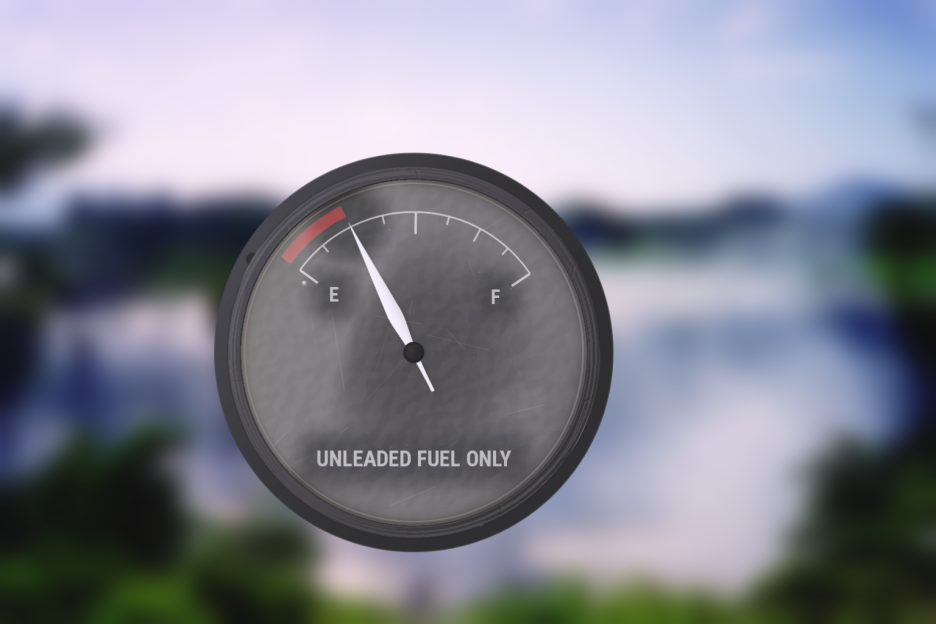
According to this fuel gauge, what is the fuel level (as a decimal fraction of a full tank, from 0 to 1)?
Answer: 0.25
